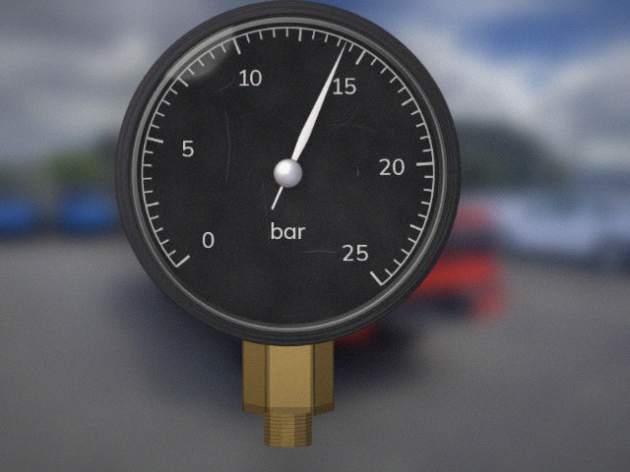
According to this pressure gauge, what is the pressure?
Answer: 14.25 bar
